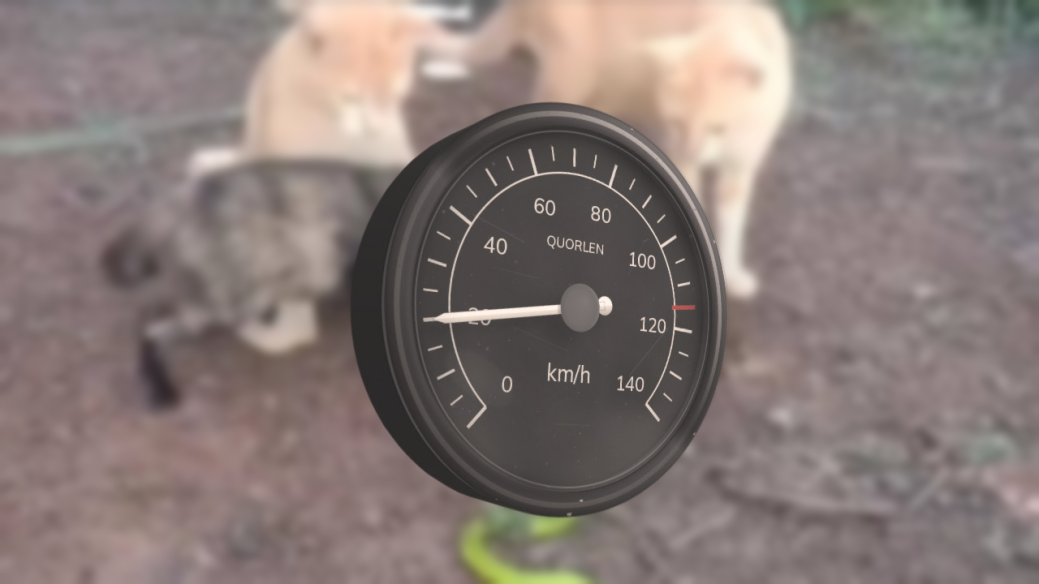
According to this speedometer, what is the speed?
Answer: 20 km/h
